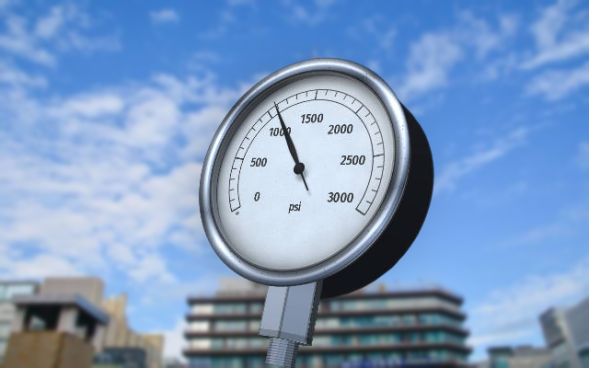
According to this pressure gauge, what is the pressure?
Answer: 1100 psi
